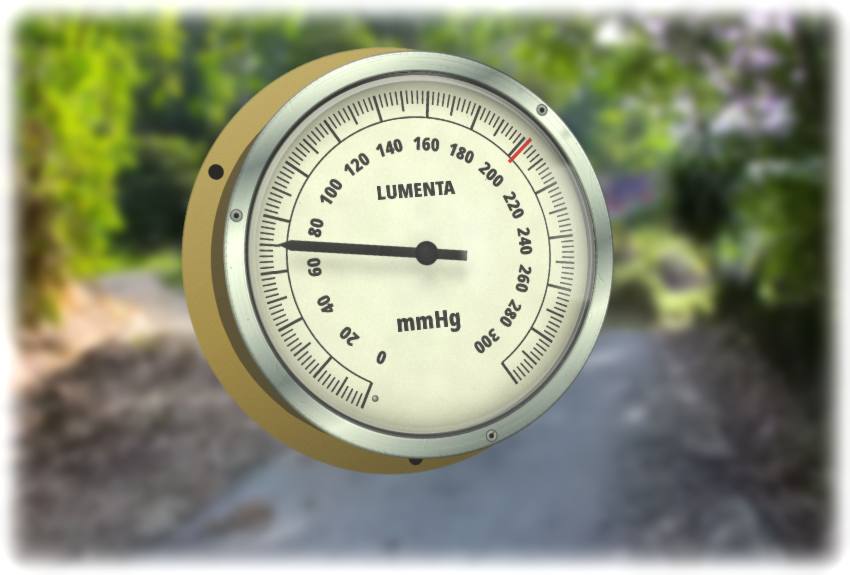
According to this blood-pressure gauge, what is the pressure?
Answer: 70 mmHg
